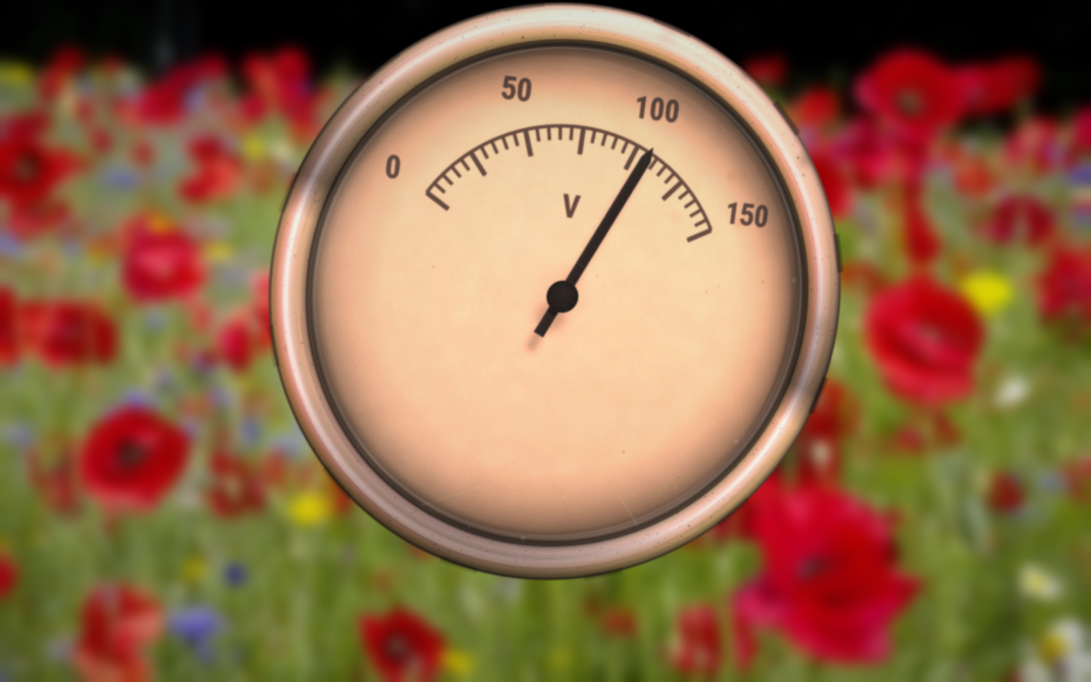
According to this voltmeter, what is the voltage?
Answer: 105 V
